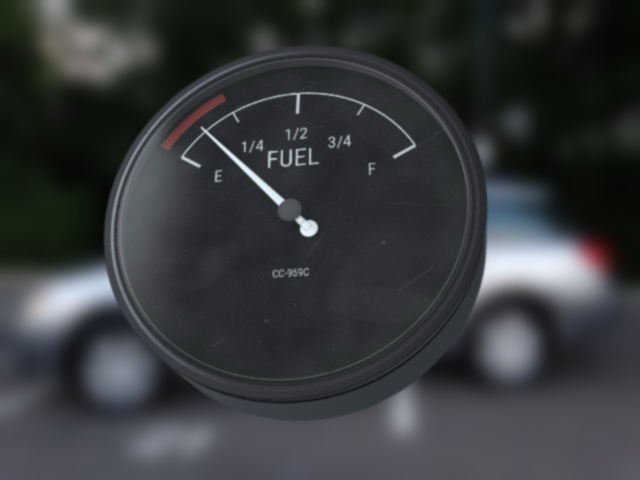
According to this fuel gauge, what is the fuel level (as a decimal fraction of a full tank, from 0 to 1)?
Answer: 0.125
